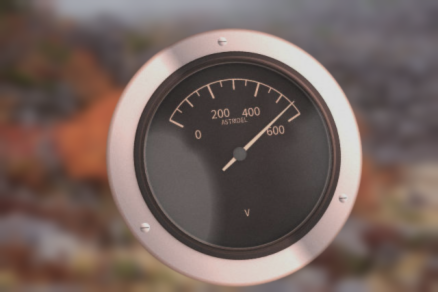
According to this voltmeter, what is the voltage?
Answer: 550 V
